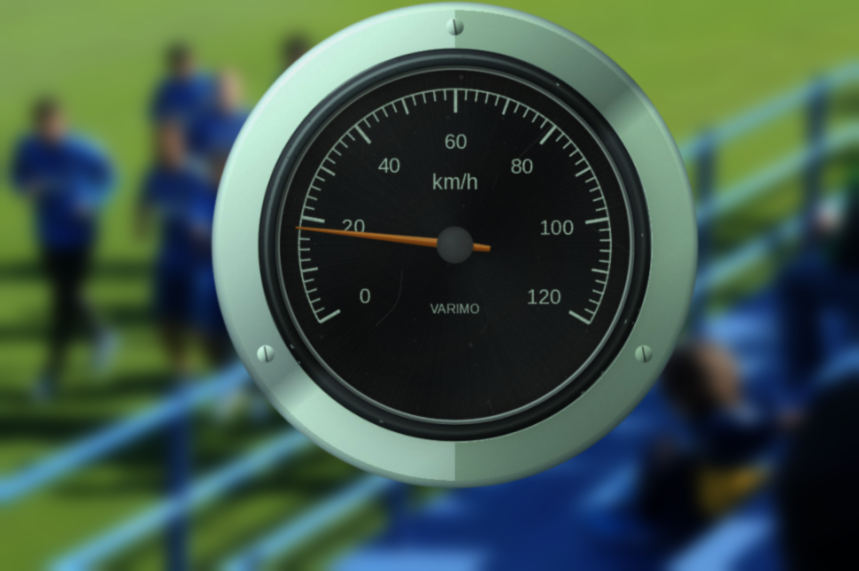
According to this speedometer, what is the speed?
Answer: 18 km/h
